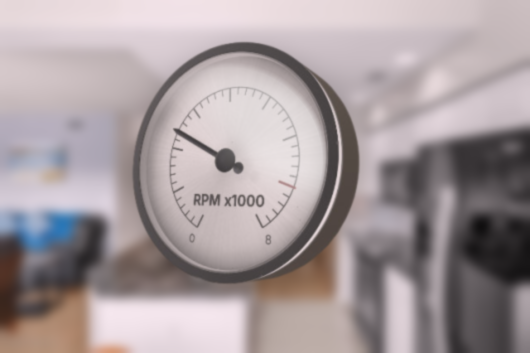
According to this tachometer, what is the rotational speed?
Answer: 2400 rpm
